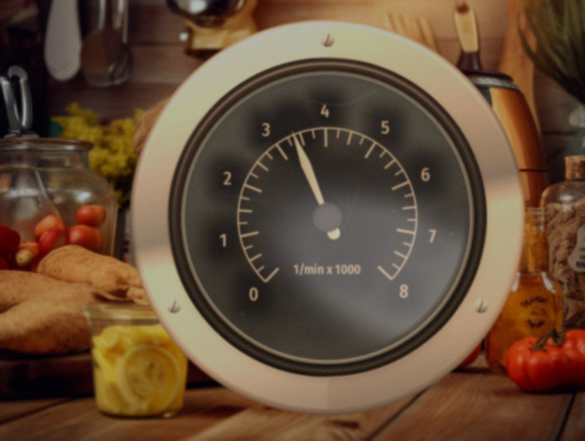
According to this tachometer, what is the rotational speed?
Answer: 3375 rpm
